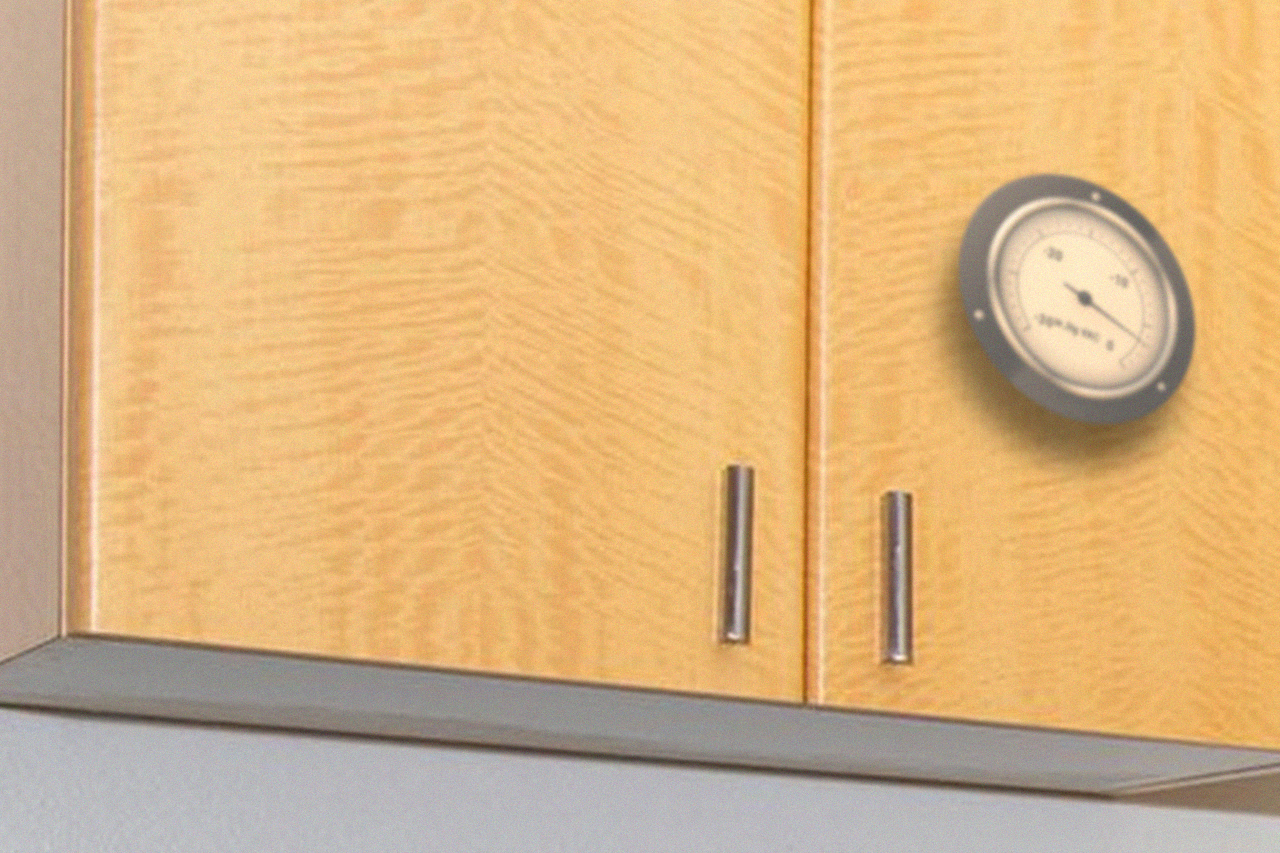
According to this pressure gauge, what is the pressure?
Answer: -3 inHg
